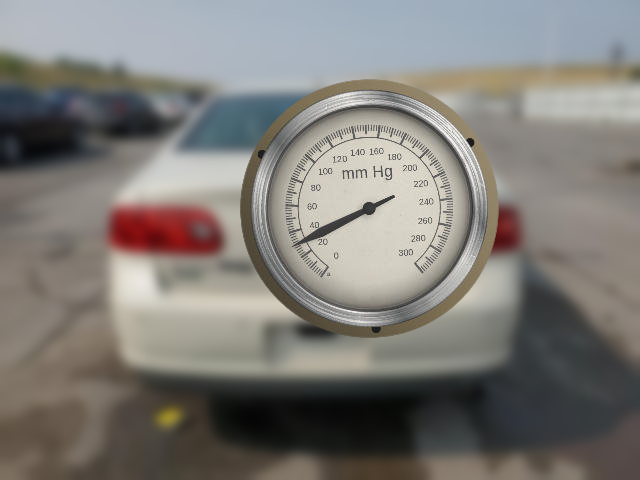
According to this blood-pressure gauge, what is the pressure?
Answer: 30 mmHg
